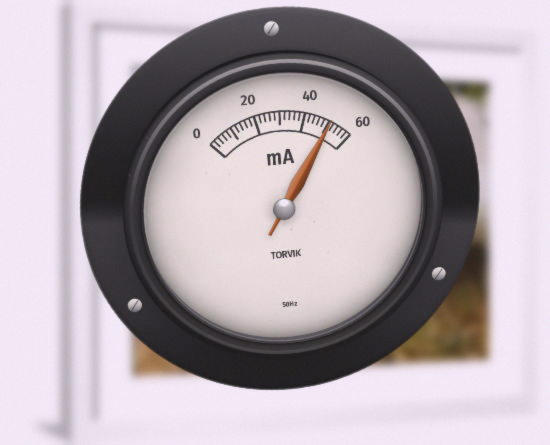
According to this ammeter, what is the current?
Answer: 50 mA
